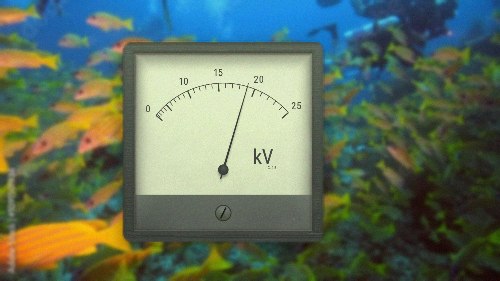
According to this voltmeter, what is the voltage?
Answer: 19 kV
